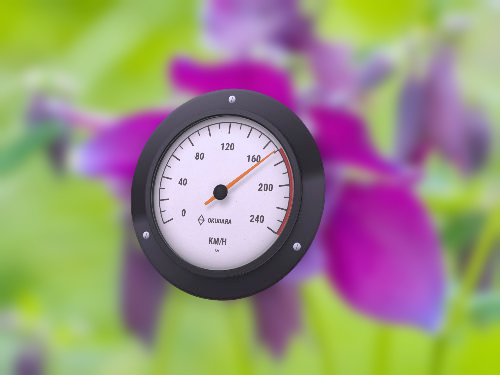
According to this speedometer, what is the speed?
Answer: 170 km/h
